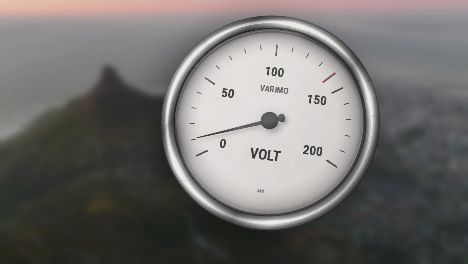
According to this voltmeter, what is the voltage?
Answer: 10 V
